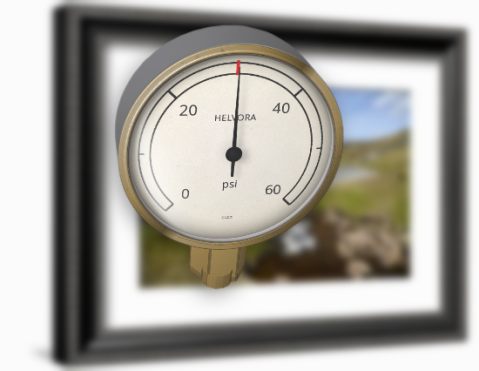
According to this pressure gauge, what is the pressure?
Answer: 30 psi
